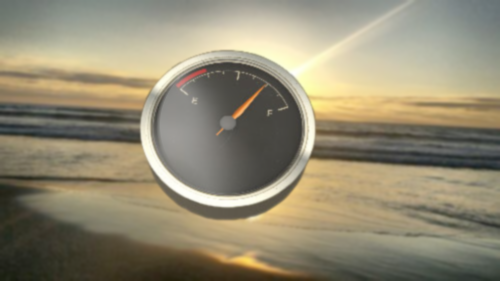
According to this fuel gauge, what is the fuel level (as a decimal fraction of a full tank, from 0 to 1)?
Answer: 0.75
